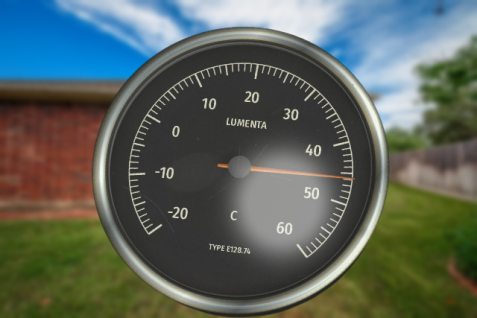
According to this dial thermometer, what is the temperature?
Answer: 46 °C
